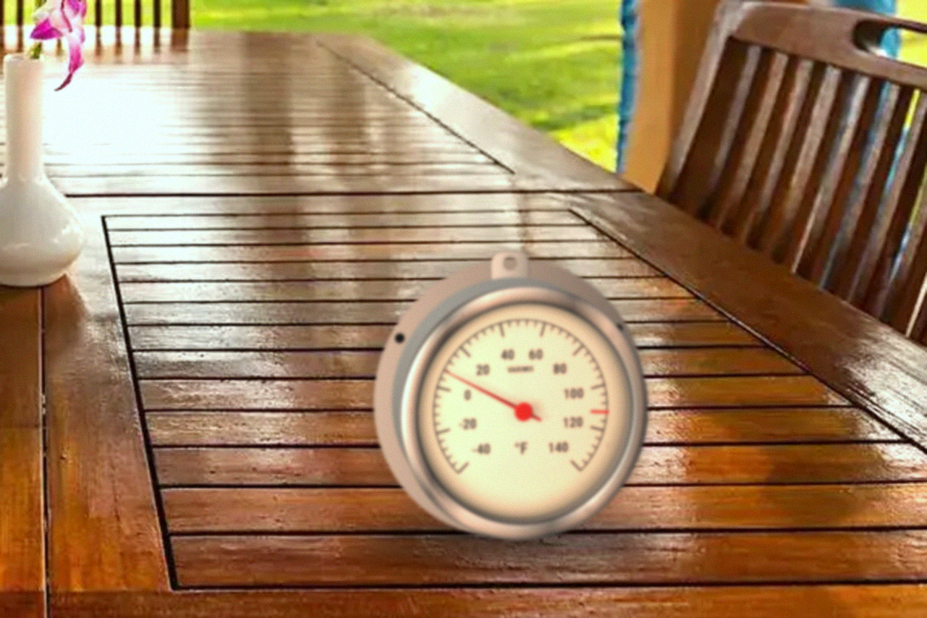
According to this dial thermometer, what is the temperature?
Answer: 8 °F
